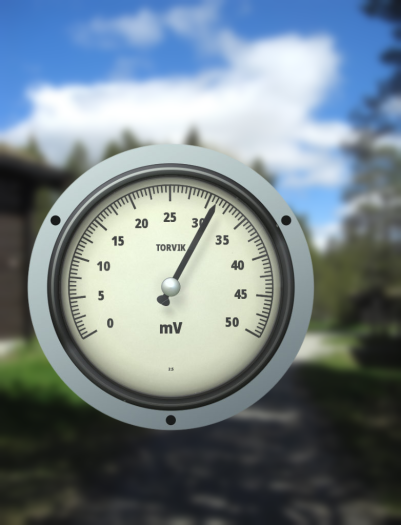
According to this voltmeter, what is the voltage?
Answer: 31 mV
